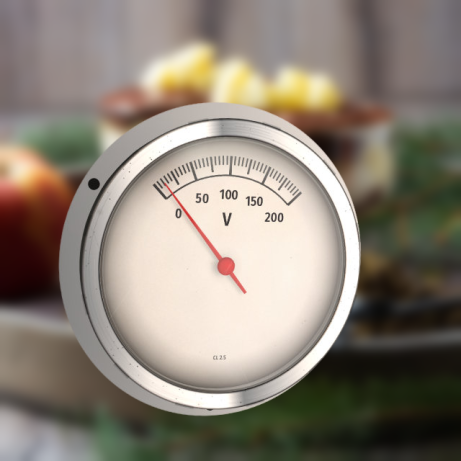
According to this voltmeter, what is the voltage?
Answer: 10 V
